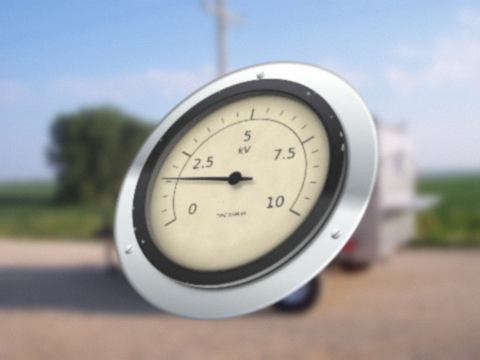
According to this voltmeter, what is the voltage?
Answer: 1.5 kV
